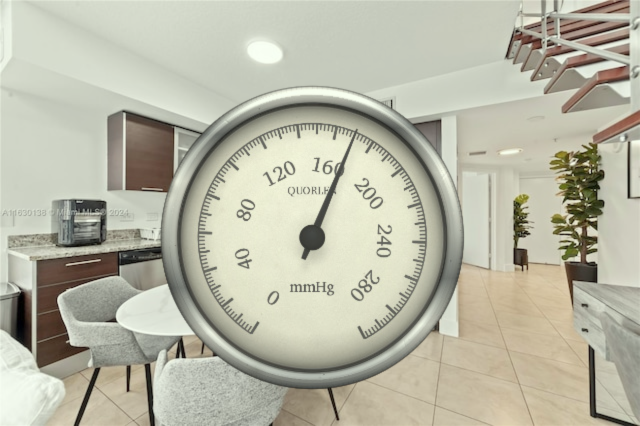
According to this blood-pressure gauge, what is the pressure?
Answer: 170 mmHg
